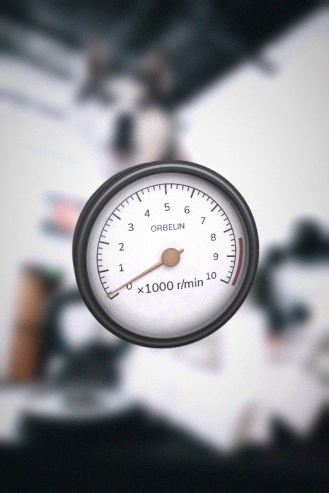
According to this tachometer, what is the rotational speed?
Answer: 200 rpm
